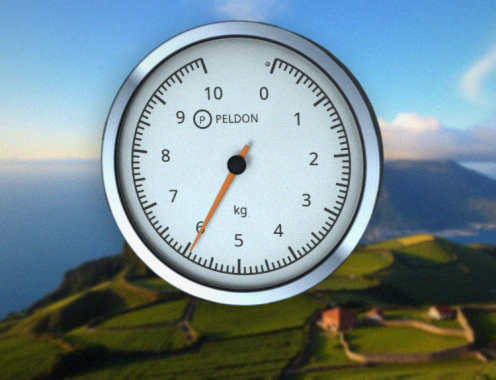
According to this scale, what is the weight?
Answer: 5.9 kg
